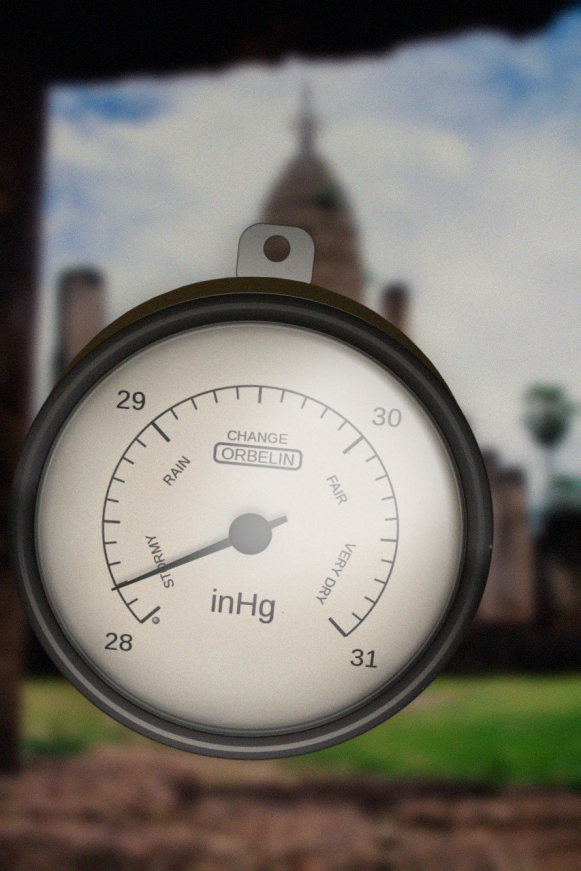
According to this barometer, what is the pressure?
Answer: 28.2 inHg
